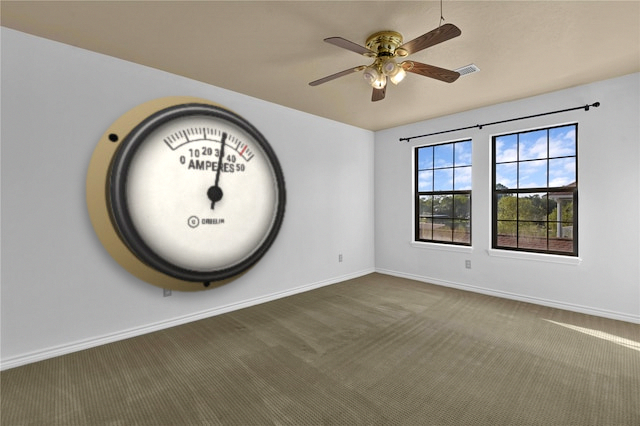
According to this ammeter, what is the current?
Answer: 30 A
